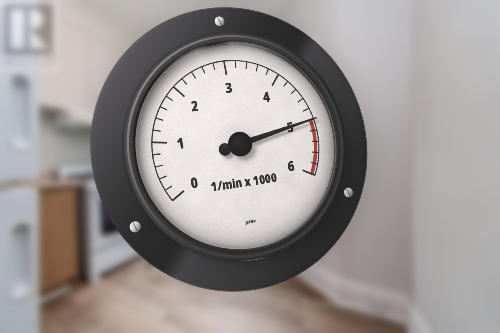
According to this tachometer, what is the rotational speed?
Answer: 5000 rpm
